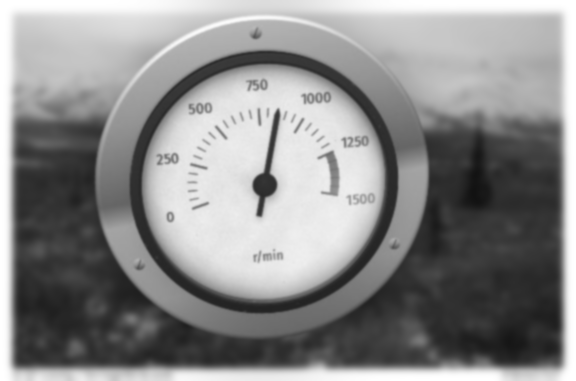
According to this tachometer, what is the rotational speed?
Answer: 850 rpm
